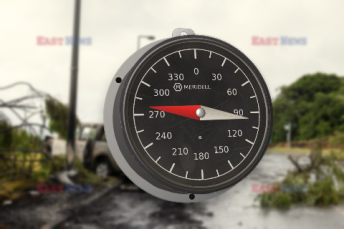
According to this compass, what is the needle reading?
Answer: 277.5 °
